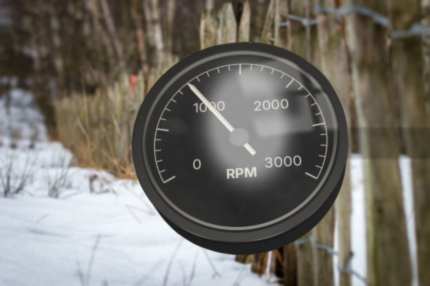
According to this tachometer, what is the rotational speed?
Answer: 1000 rpm
